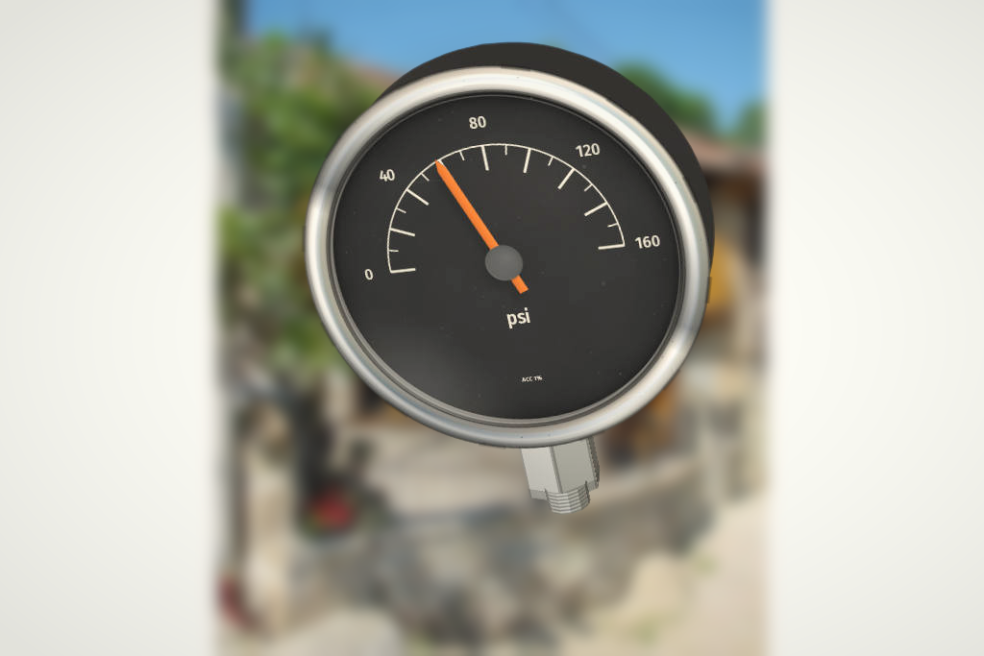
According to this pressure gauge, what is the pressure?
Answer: 60 psi
